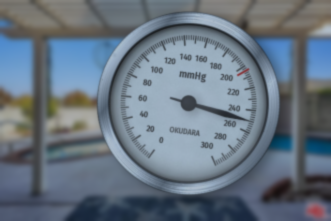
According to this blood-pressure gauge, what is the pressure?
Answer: 250 mmHg
